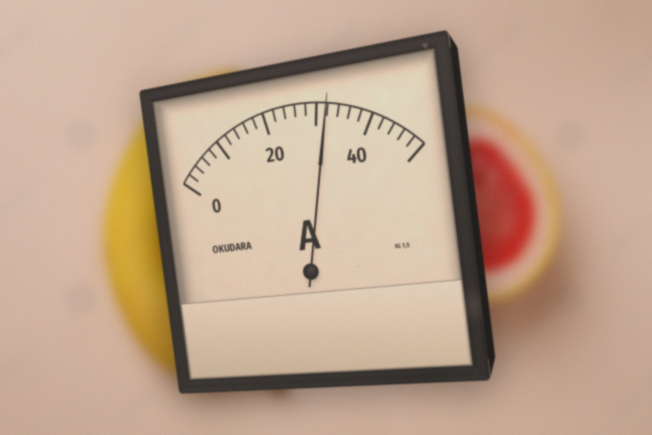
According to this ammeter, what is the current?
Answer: 32 A
